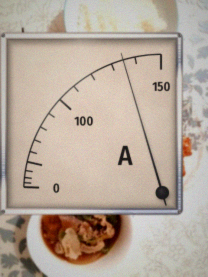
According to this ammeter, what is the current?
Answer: 135 A
